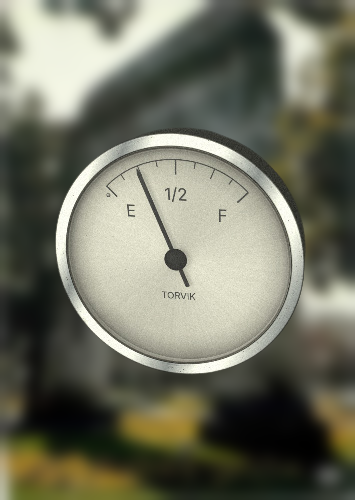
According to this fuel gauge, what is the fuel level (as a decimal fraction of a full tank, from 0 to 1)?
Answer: 0.25
